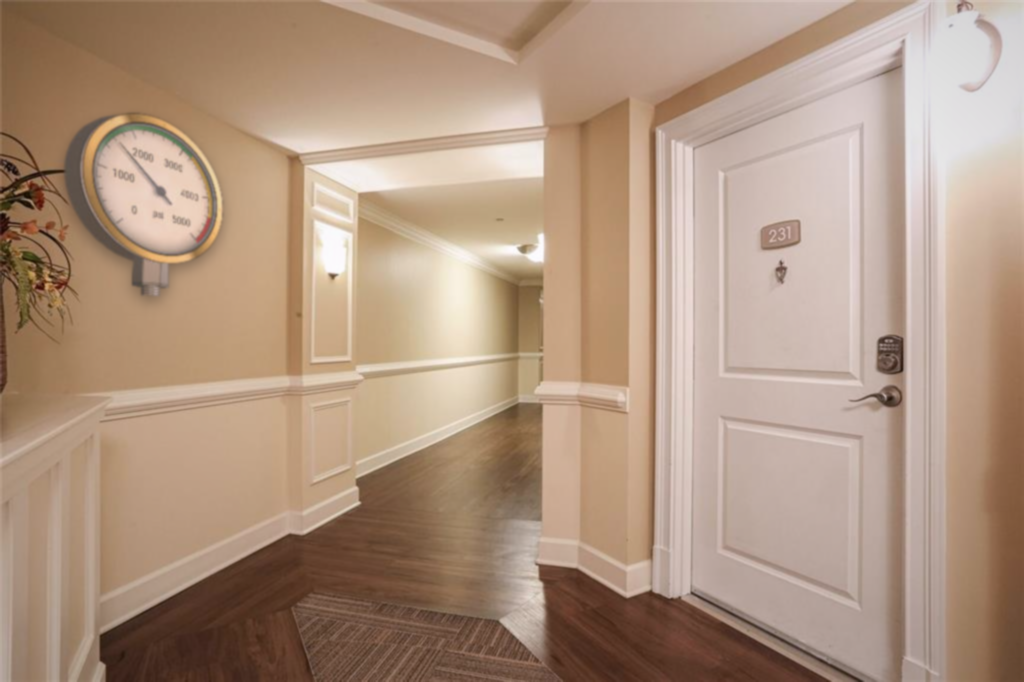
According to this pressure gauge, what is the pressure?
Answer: 1600 psi
